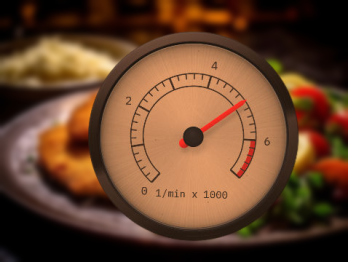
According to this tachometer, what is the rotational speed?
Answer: 5000 rpm
